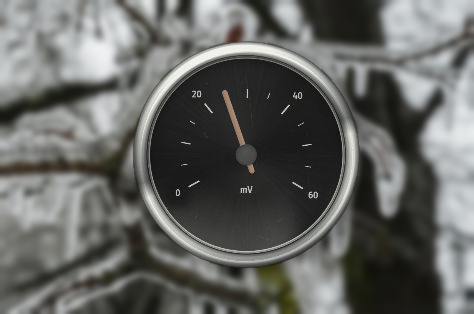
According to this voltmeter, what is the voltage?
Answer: 25 mV
